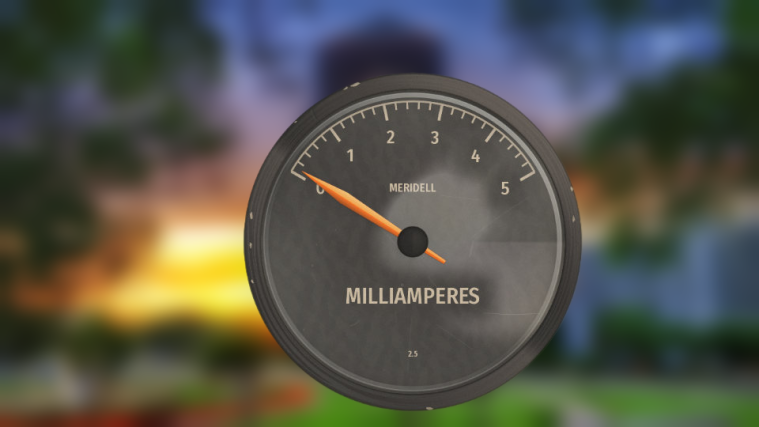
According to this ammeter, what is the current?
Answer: 0.1 mA
